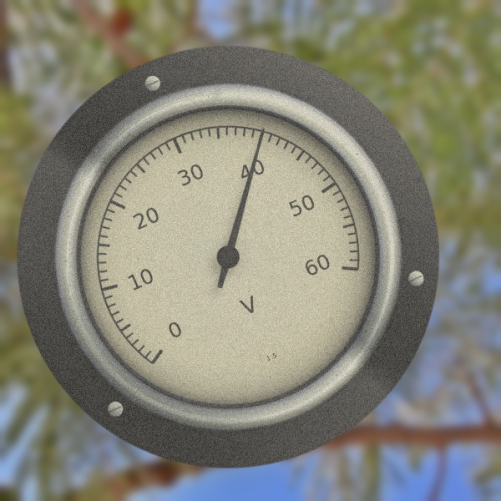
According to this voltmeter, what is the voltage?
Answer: 40 V
